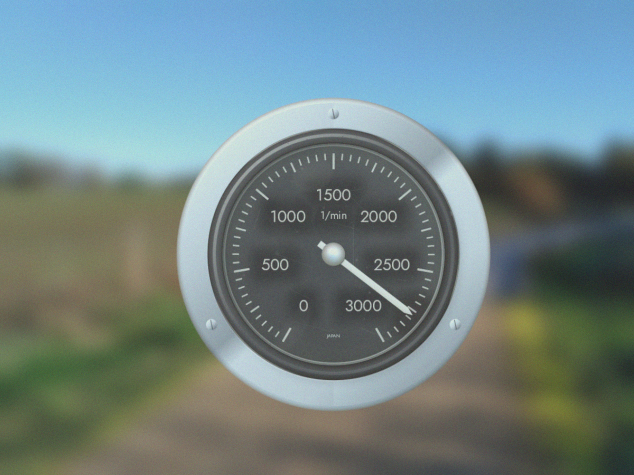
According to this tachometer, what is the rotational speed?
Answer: 2775 rpm
